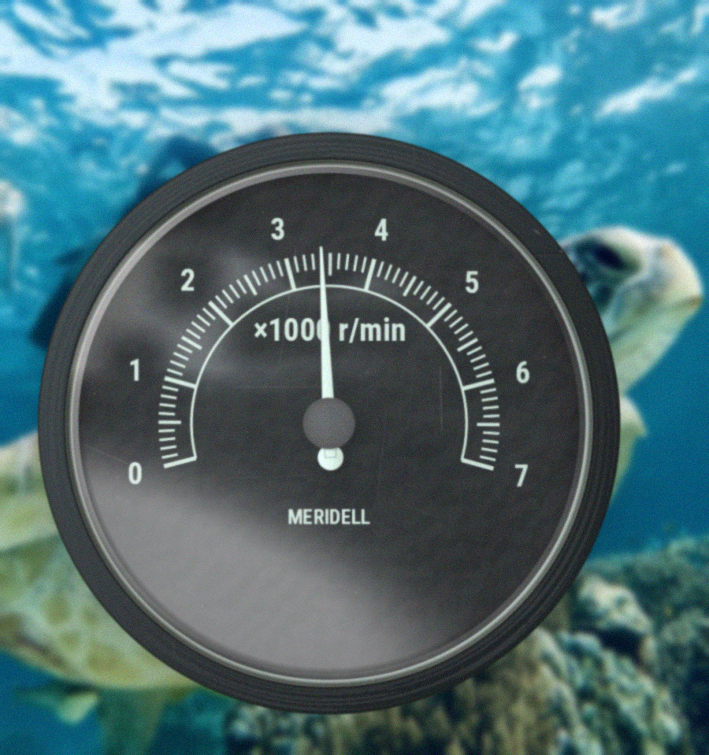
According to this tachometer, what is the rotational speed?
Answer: 3400 rpm
